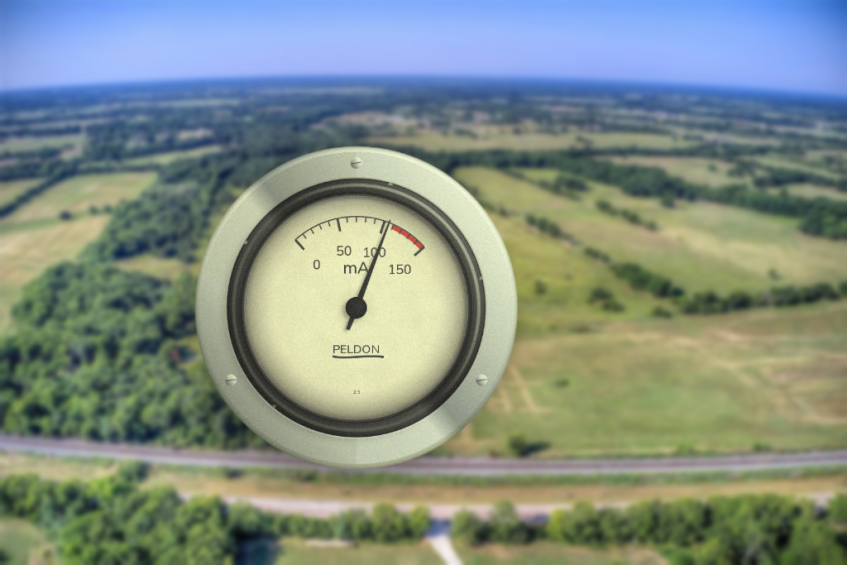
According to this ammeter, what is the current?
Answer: 105 mA
